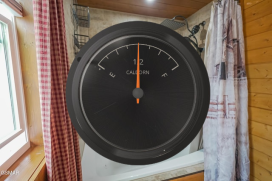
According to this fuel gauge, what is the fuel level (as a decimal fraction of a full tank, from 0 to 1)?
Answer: 0.5
